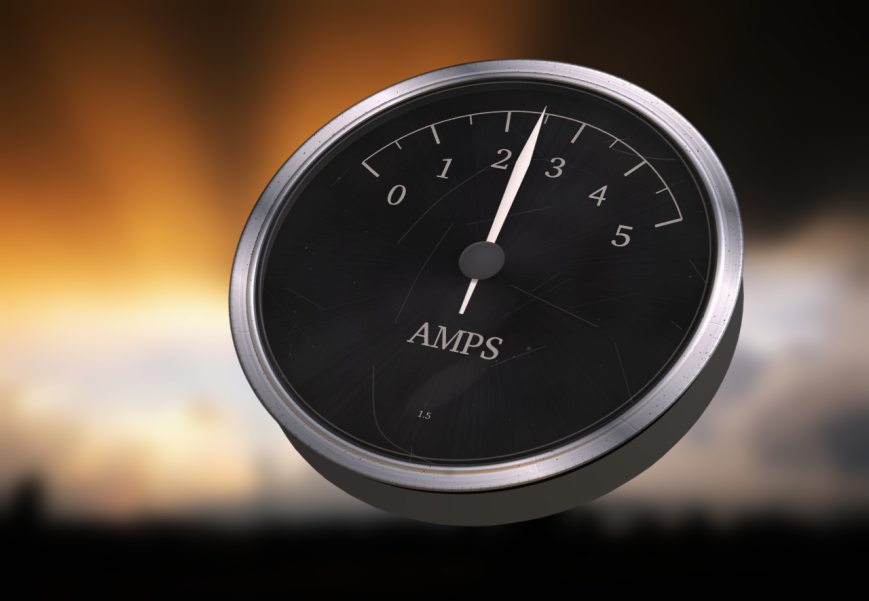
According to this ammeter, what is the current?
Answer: 2.5 A
